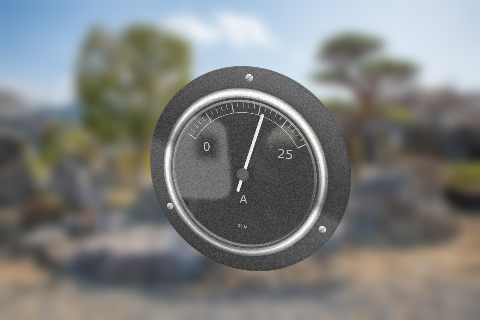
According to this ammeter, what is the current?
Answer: 16 A
